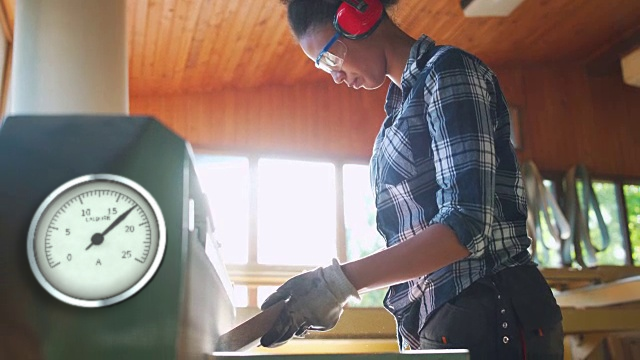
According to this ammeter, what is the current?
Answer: 17.5 A
